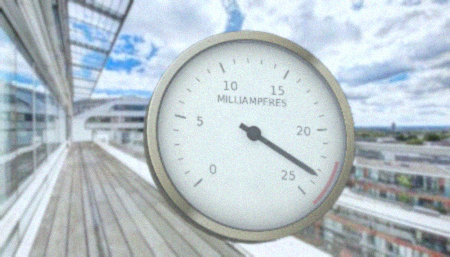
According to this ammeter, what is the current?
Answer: 23.5 mA
